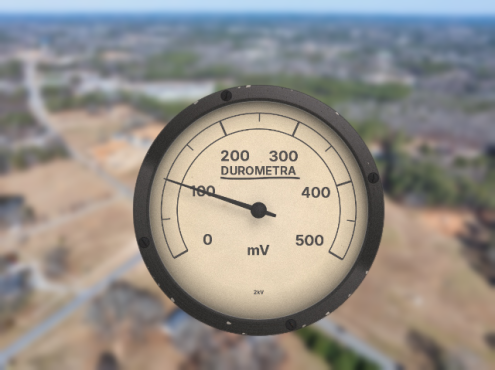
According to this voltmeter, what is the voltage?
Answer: 100 mV
